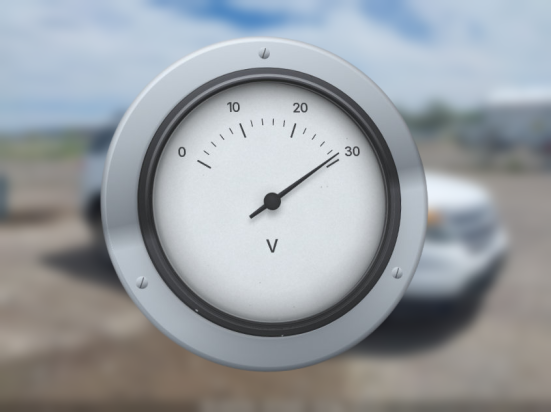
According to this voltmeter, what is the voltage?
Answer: 29 V
